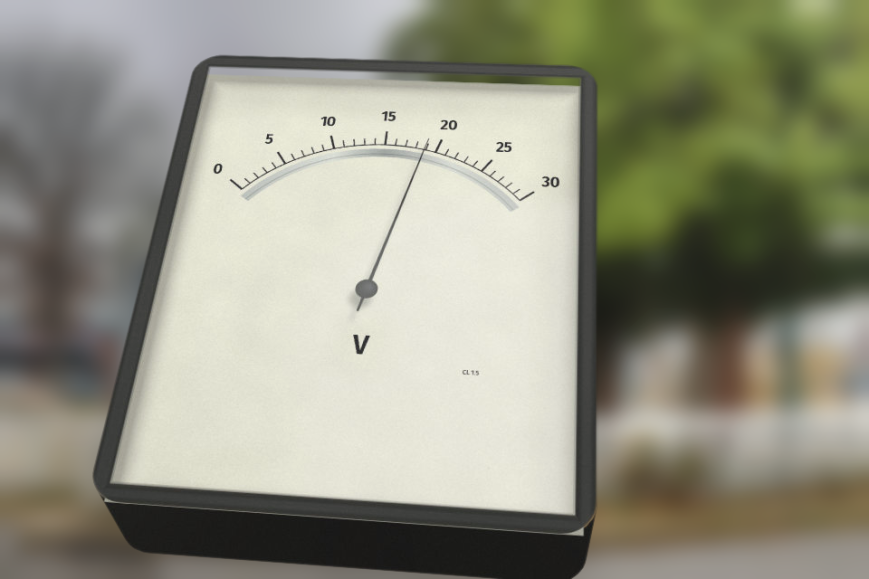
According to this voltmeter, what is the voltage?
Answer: 19 V
